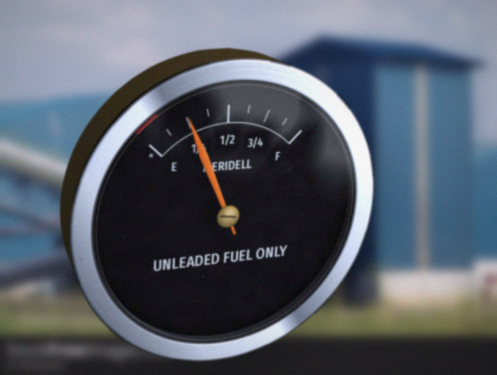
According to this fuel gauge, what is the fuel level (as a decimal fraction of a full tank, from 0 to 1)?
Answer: 0.25
